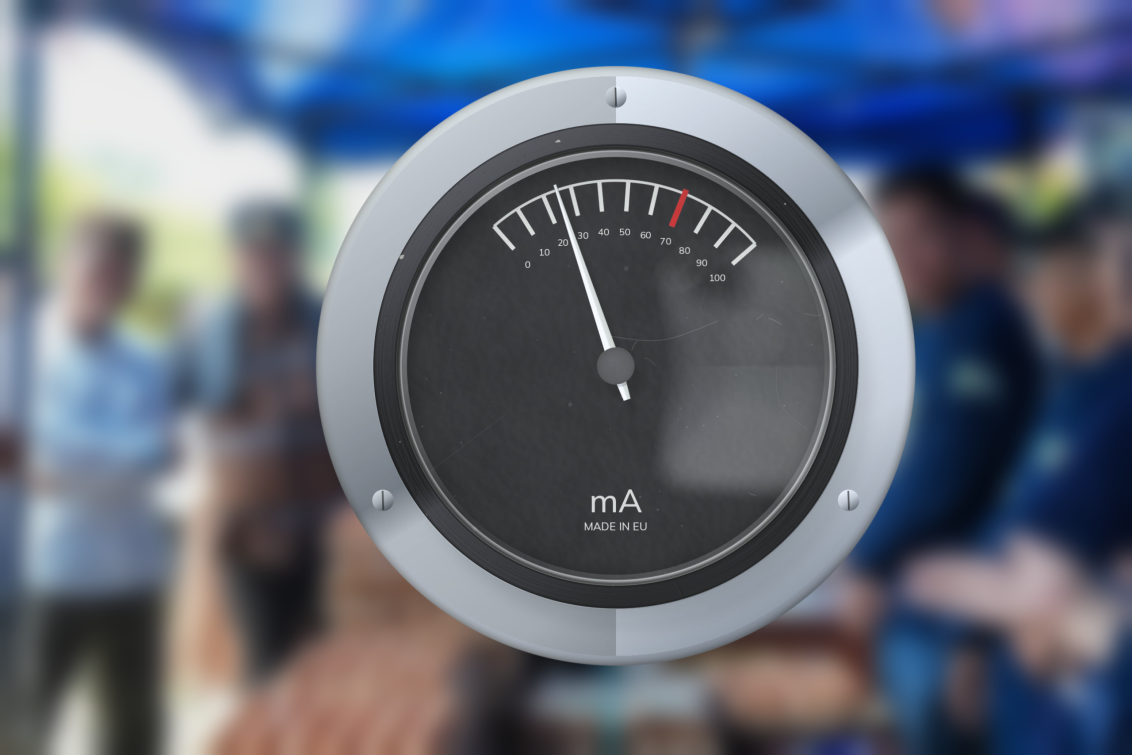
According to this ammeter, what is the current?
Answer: 25 mA
